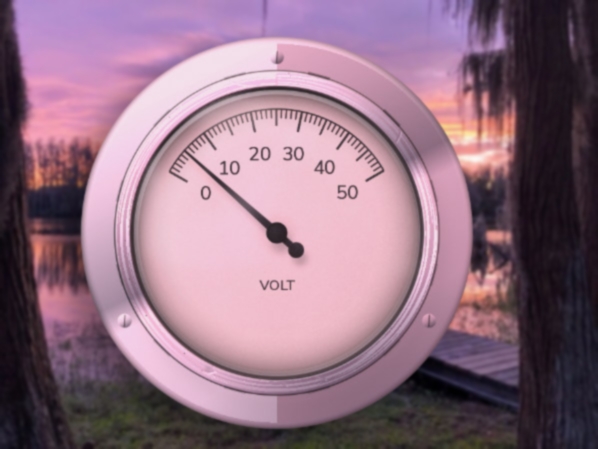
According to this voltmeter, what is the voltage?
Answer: 5 V
